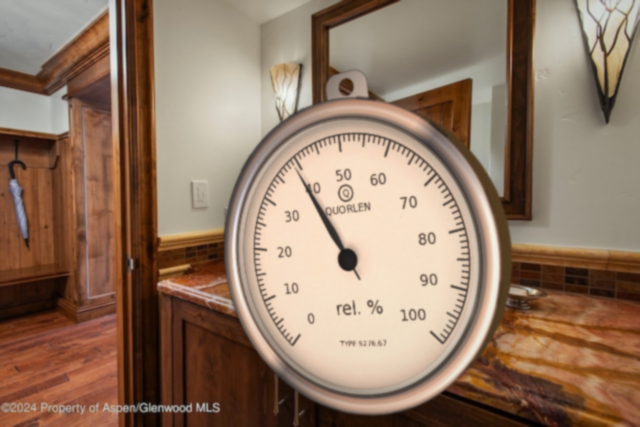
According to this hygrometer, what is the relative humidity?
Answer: 40 %
